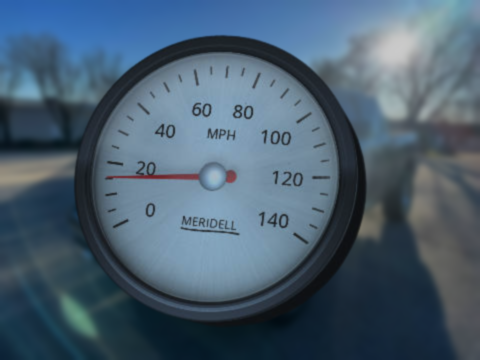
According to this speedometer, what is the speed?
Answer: 15 mph
